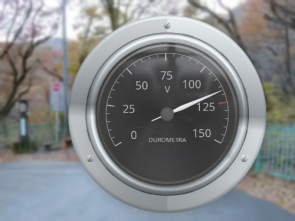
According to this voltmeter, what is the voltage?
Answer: 117.5 V
